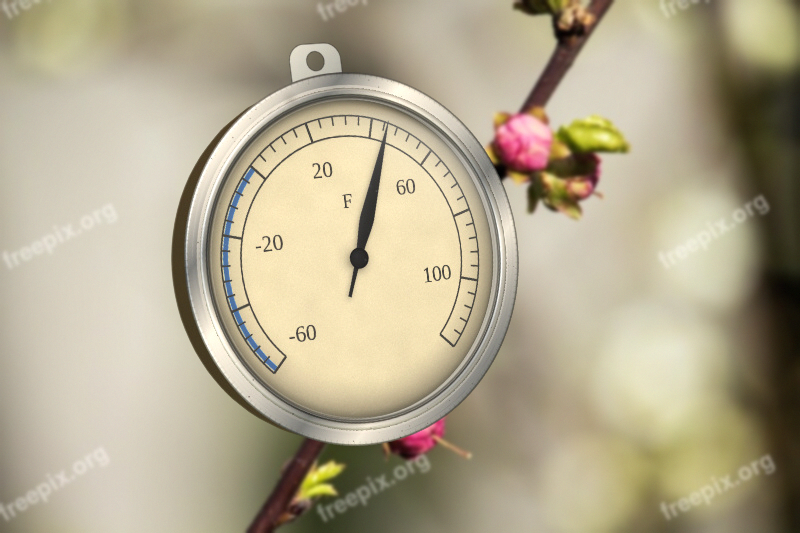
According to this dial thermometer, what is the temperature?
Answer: 44 °F
